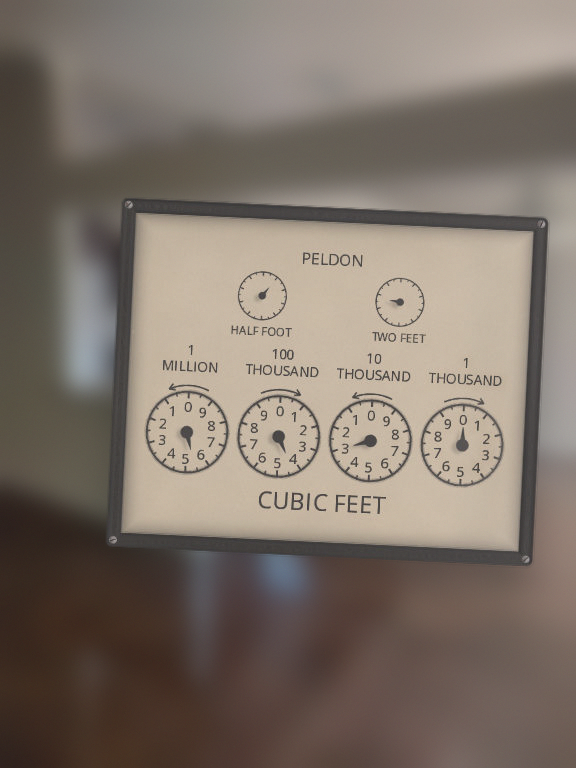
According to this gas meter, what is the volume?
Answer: 543000 ft³
